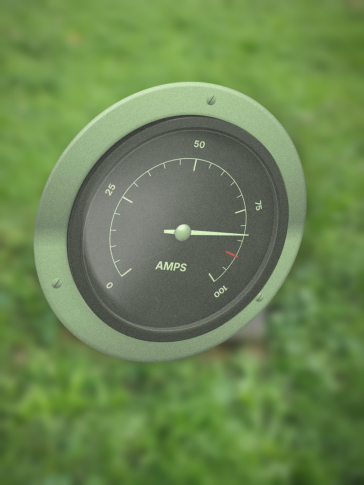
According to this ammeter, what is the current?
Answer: 82.5 A
